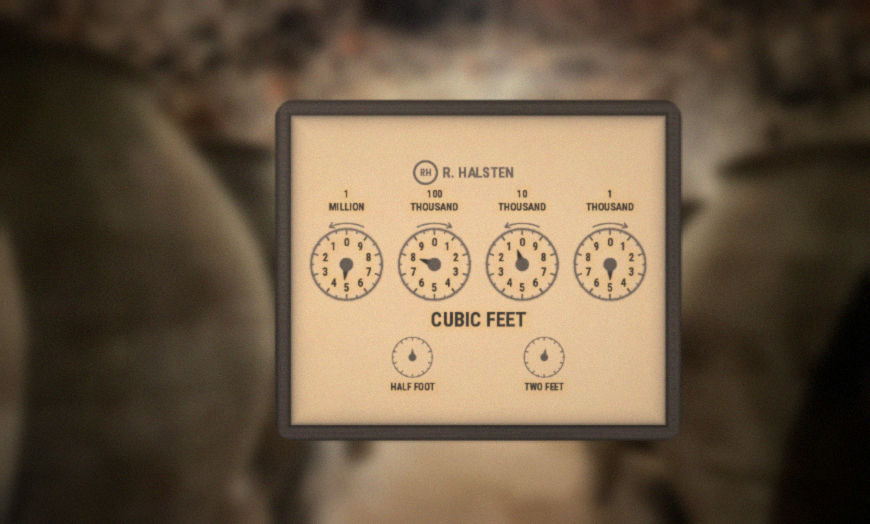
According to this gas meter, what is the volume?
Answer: 480500 ft³
